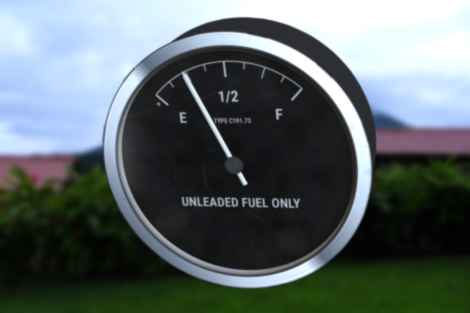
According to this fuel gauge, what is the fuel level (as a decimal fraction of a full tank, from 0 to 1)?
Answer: 0.25
